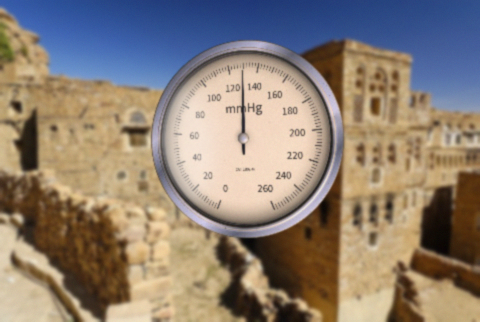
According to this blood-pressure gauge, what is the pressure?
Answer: 130 mmHg
